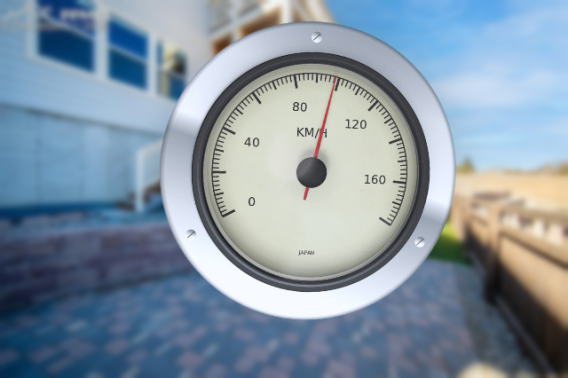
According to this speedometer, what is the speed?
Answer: 98 km/h
